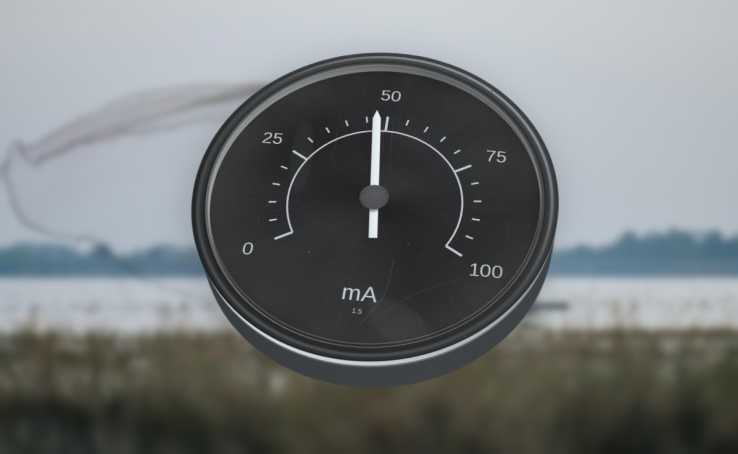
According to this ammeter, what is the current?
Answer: 47.5 mA
